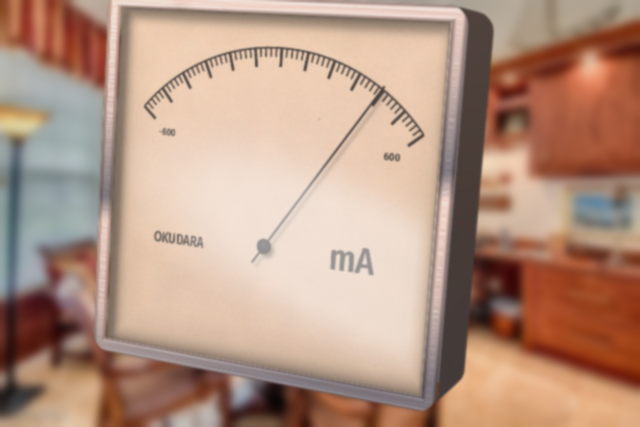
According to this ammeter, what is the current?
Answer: 400 mA
